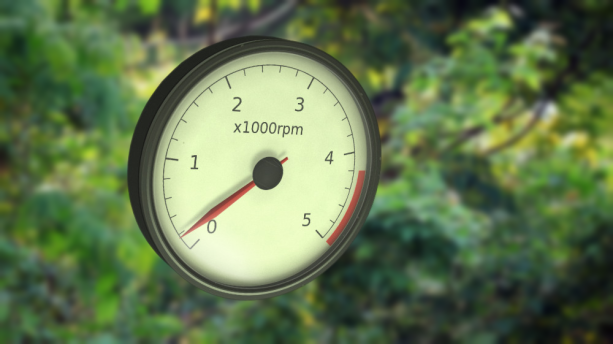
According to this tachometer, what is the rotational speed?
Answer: 200 rpm
